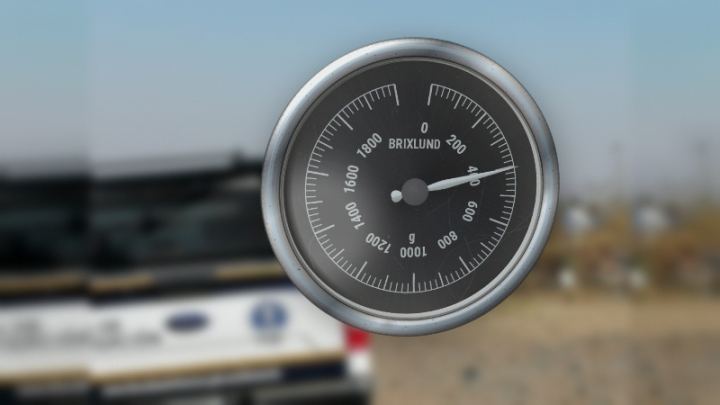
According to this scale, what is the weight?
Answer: 400 g
